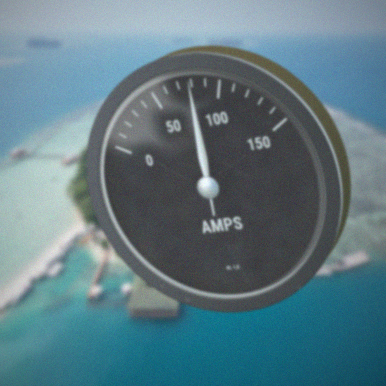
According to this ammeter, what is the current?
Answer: 80 A
